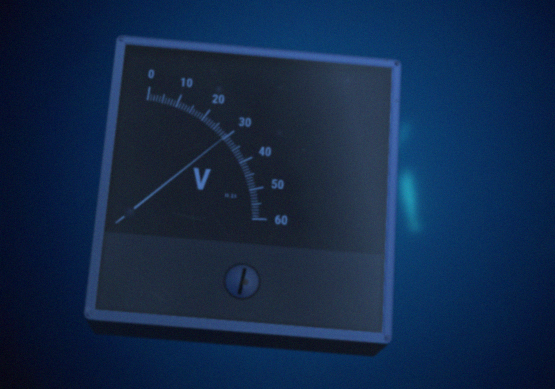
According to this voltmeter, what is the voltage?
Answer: 30 V
